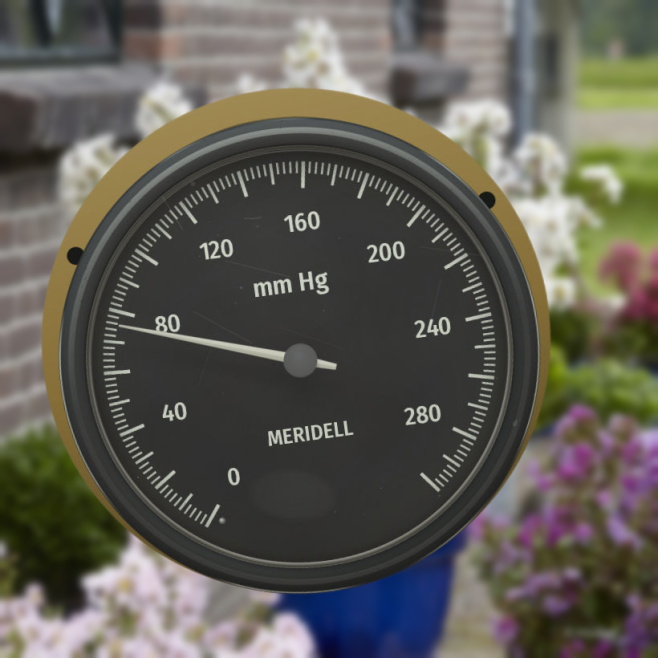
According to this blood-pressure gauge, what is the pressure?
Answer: 76 mmHg
